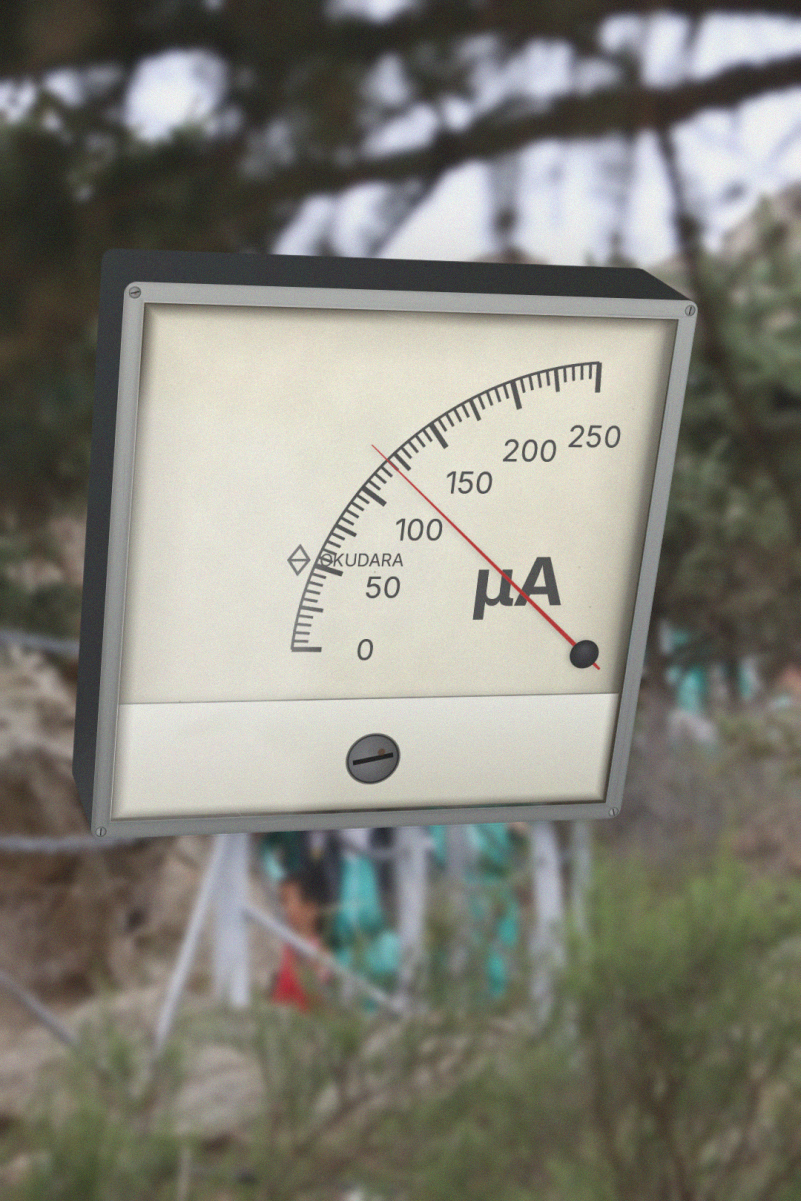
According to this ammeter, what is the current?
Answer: 120 µA
